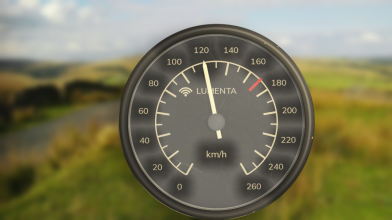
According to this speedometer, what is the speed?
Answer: 120 km/h
